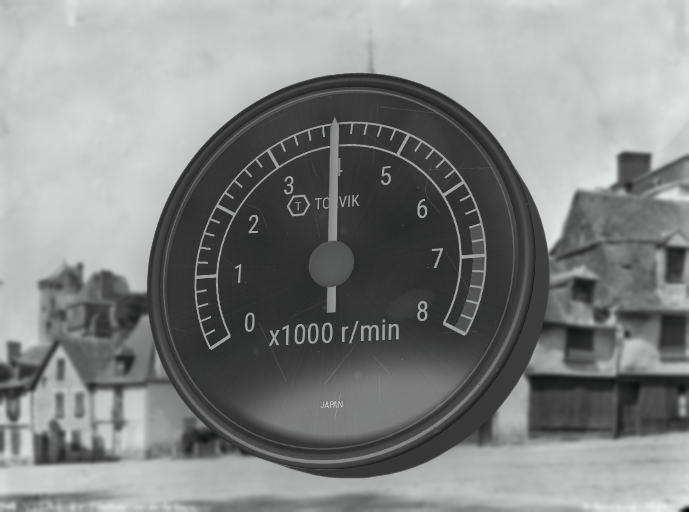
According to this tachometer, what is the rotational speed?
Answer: 4000 rpm
